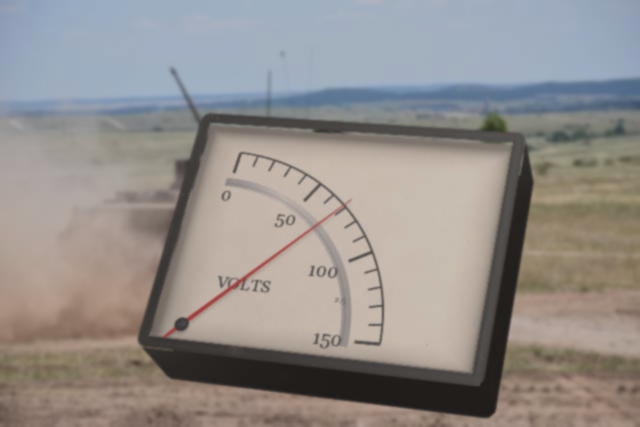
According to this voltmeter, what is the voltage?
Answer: 70 V
